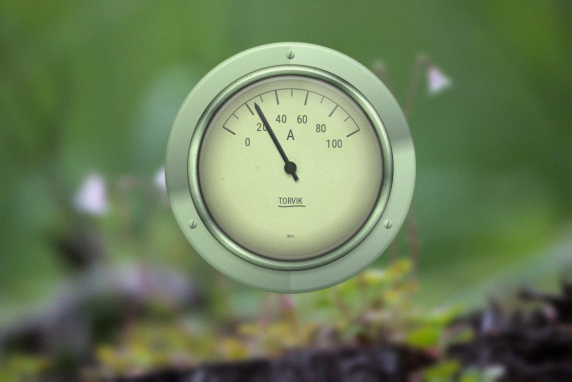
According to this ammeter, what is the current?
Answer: 25 A
